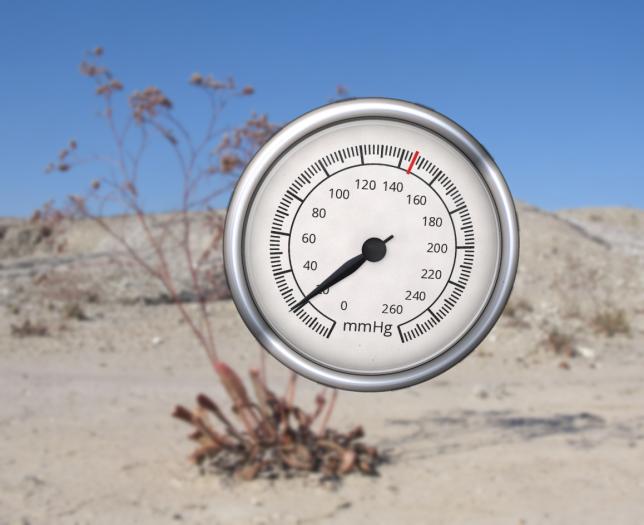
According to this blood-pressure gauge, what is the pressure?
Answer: 22 mmHg
